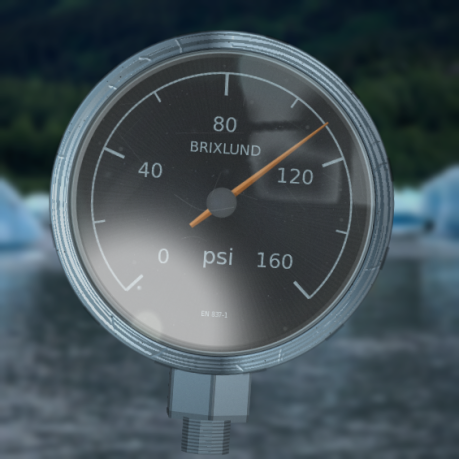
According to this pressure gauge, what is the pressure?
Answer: 110 psi
